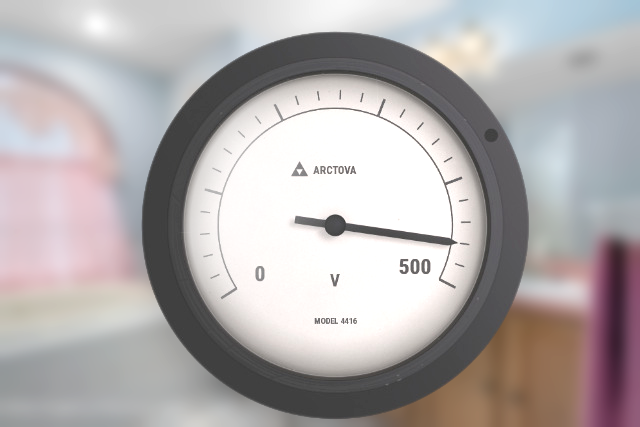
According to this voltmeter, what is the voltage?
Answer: 460 V
